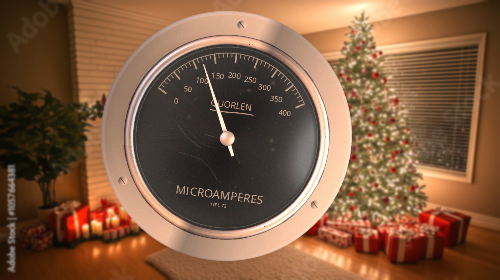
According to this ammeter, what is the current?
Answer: 120 µA
